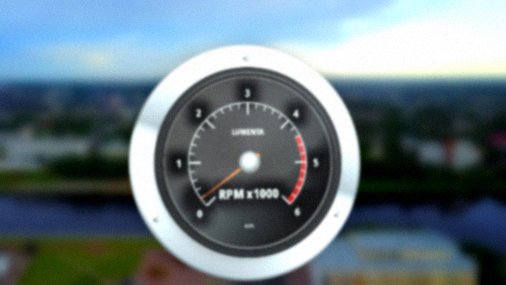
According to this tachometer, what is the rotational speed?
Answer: 200 rpm
